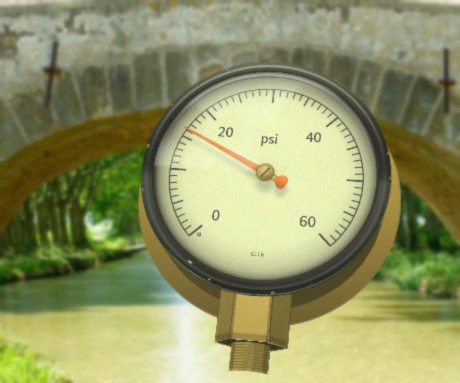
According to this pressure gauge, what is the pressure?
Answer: 16 psi
